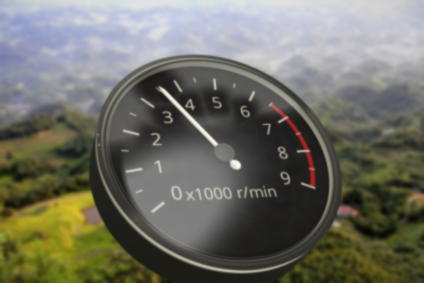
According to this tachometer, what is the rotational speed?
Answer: 3500 rpm
